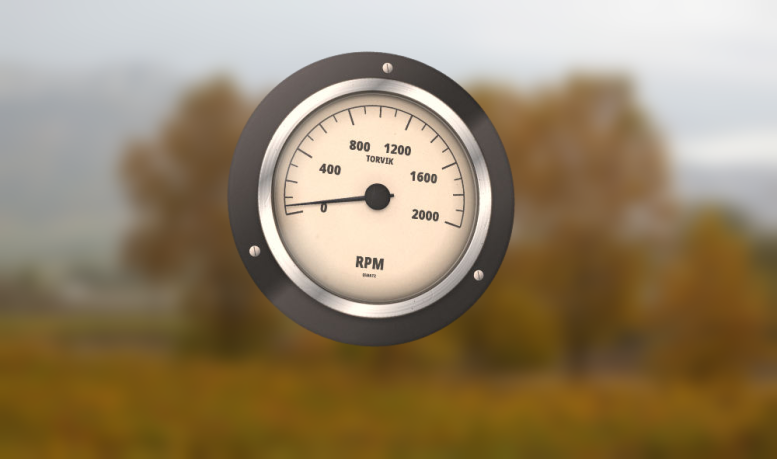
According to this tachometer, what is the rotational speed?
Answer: 50 rpm
